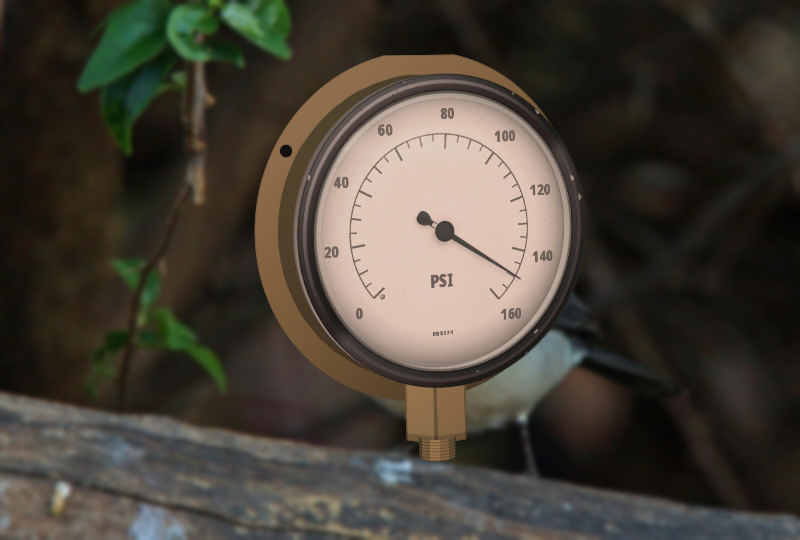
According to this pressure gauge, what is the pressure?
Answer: 150 psi
